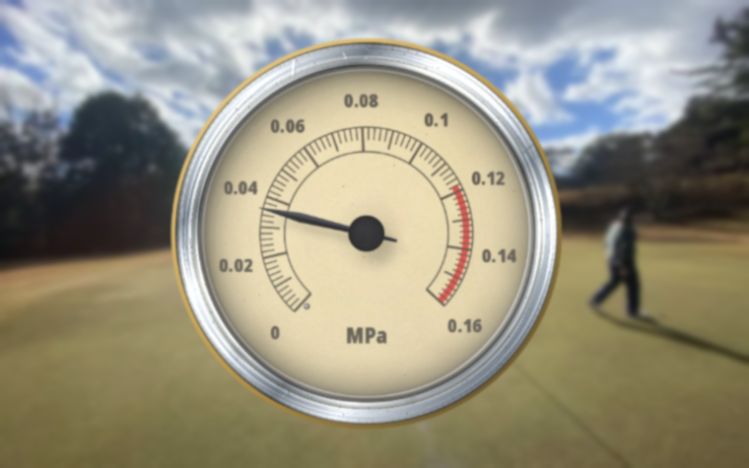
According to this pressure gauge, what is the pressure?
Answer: 0.036 MPa
